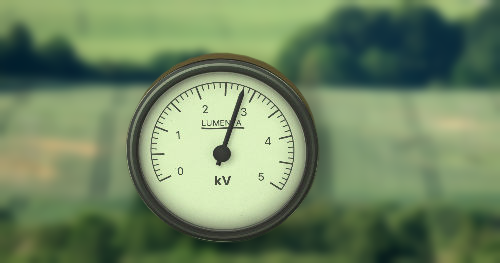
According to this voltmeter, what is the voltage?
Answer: 2.8 kV
